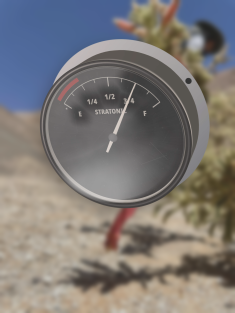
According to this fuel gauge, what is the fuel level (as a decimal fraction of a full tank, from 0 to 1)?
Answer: 0.75
